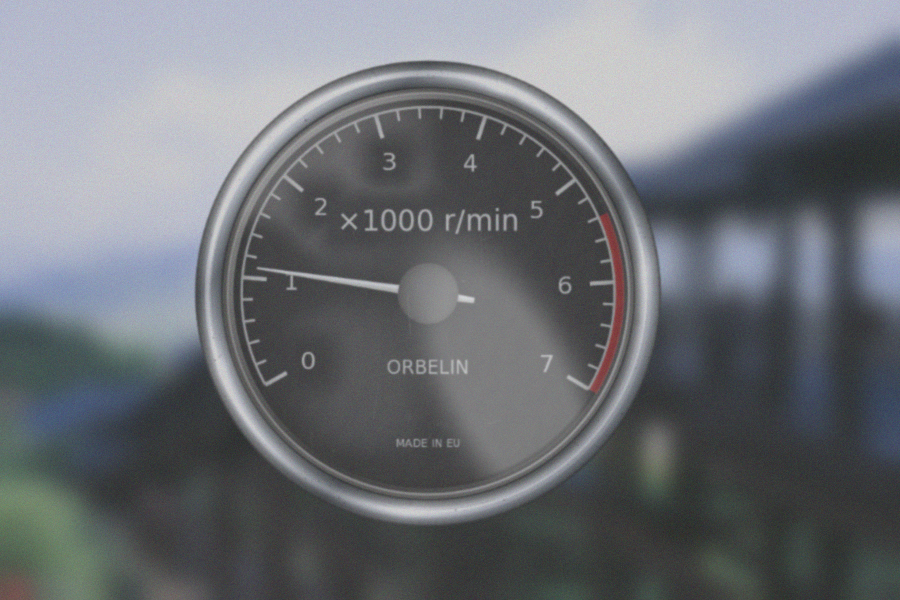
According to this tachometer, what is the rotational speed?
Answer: 1100 rpm
